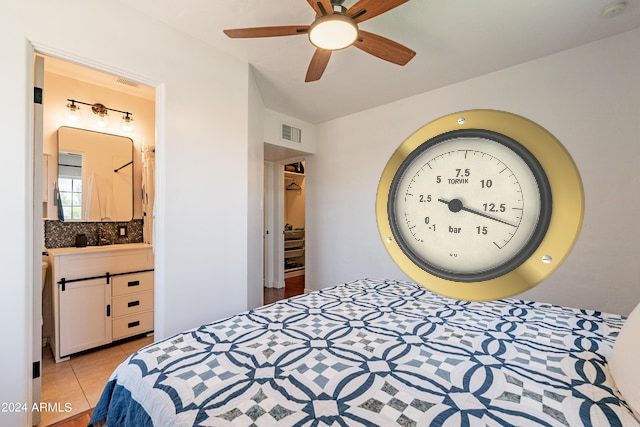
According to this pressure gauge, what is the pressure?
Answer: 13.5 bar
